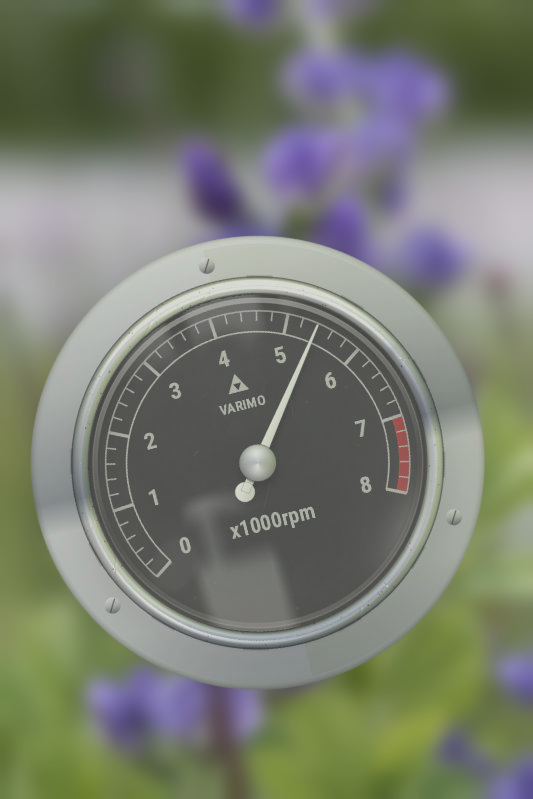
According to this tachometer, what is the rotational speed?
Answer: 5400 rpm
